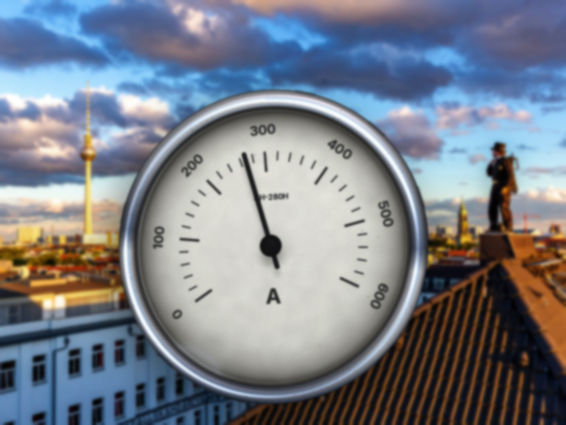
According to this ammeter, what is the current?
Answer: 270 A
